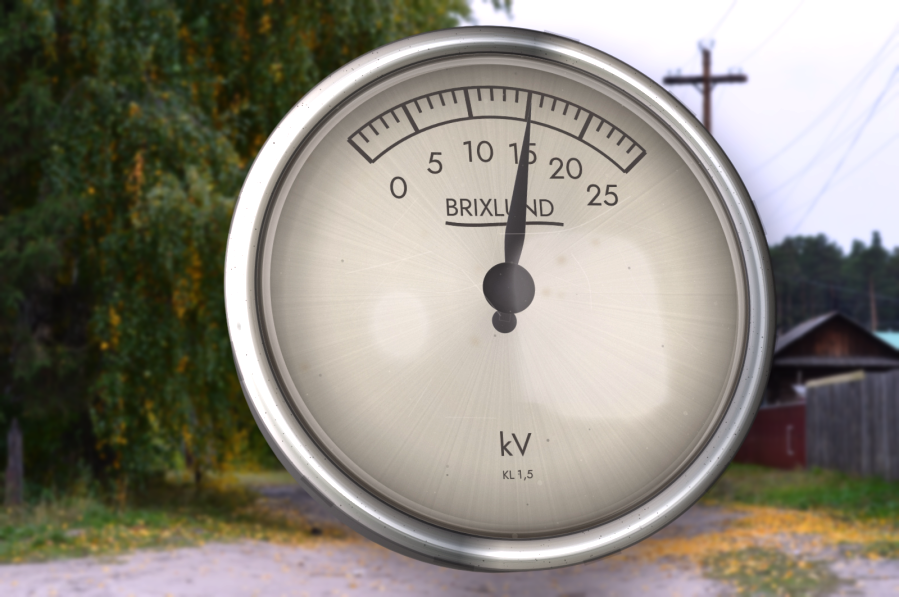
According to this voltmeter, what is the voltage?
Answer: 15 kV
